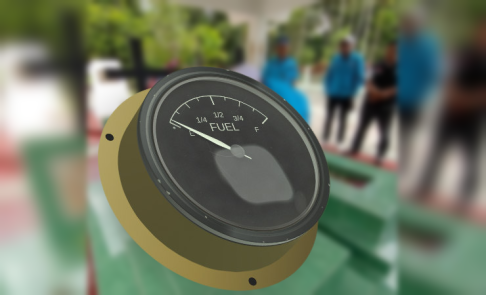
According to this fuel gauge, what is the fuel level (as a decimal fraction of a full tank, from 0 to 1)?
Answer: 0
